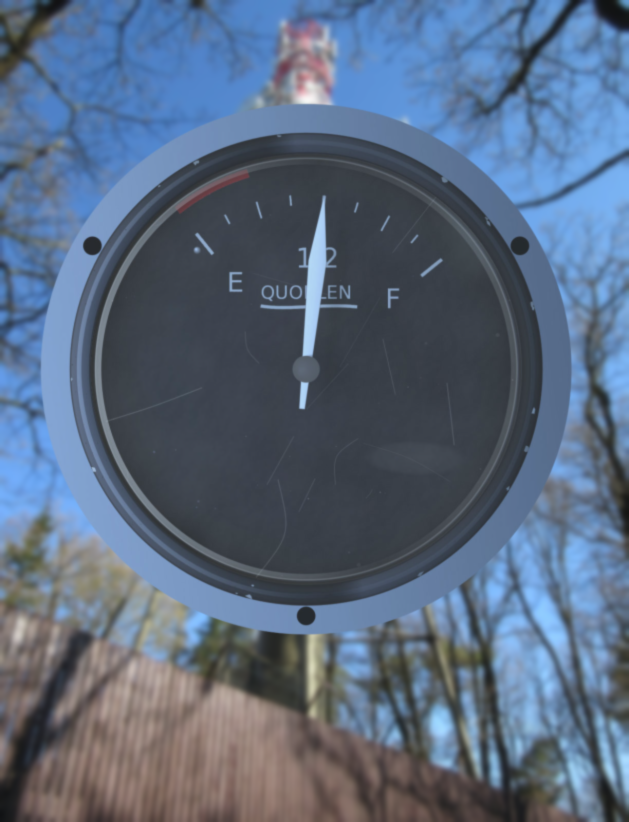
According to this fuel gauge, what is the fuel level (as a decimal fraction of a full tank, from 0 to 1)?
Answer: 0.5
